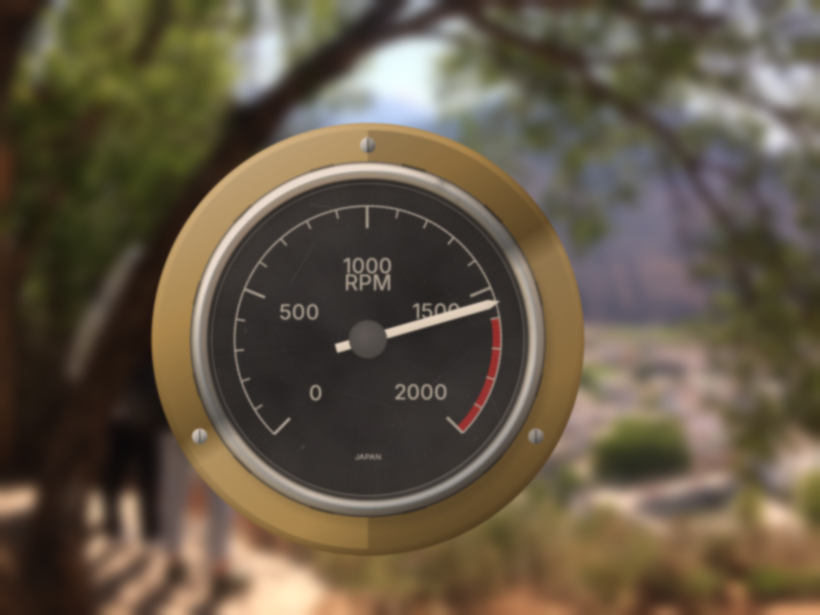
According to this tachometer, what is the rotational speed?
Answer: 1550 rpm
